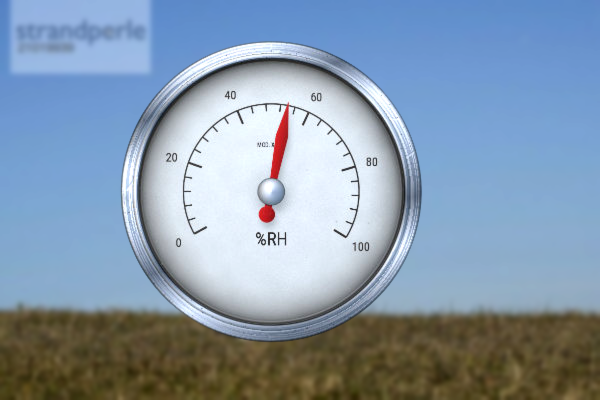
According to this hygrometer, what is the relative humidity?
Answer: 54 %
